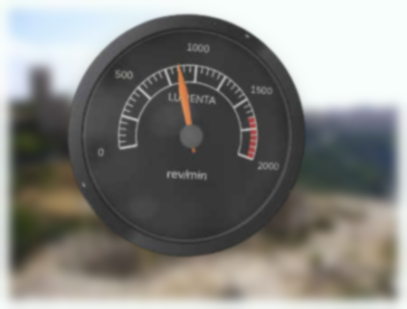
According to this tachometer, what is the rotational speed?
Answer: 850 rpm
